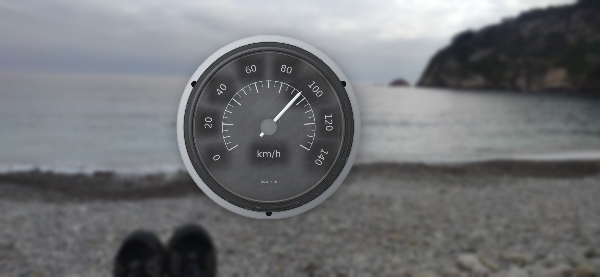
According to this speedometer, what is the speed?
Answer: 95 km/h
